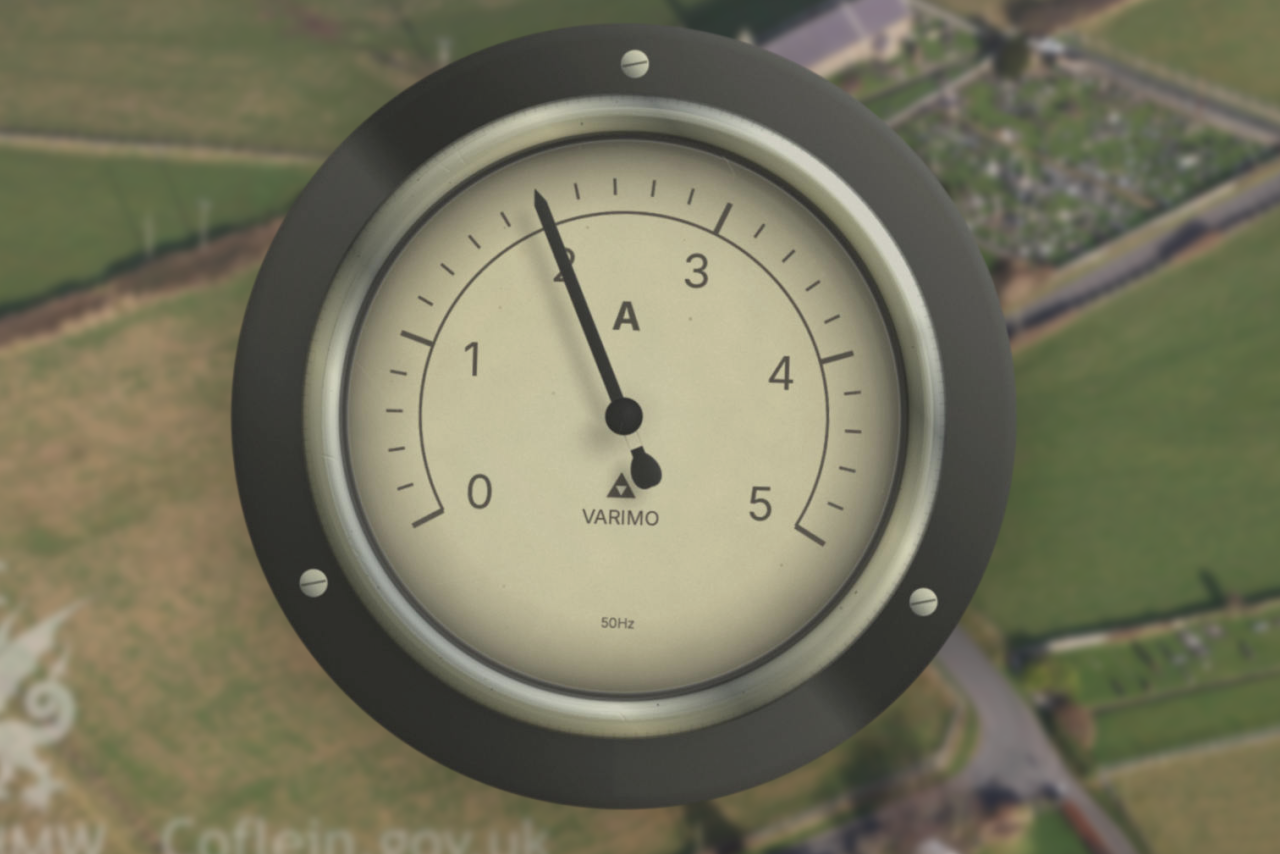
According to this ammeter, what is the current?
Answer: 2 A
